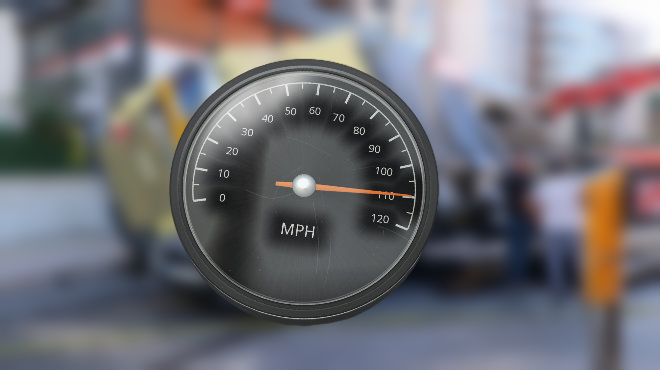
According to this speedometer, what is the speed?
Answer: 110 mph
